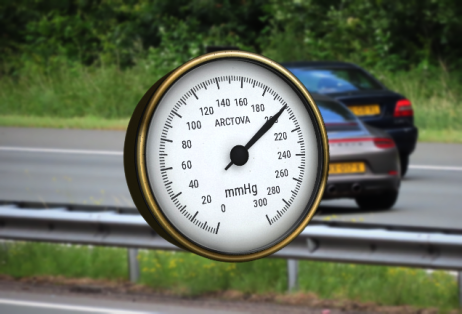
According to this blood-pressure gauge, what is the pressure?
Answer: 200 mmHg
